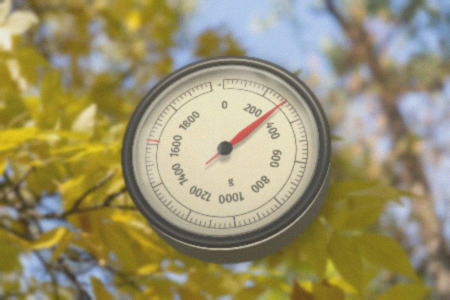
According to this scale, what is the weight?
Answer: 300 g
